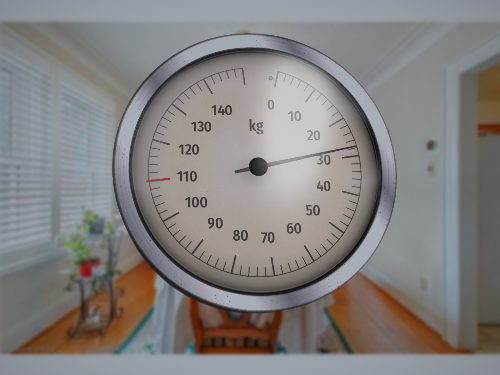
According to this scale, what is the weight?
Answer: 28 kg
